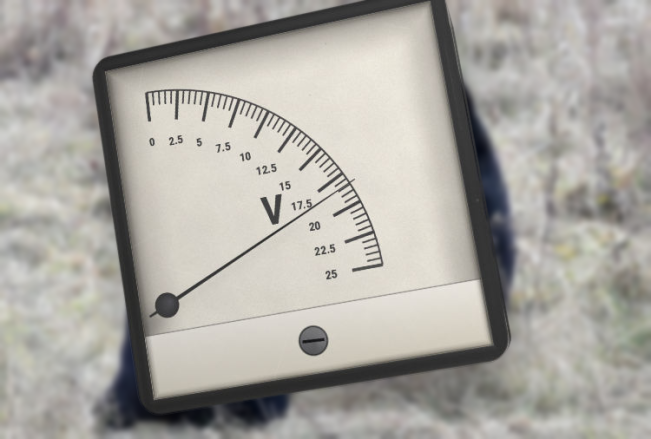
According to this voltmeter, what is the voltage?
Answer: 18.5 V
